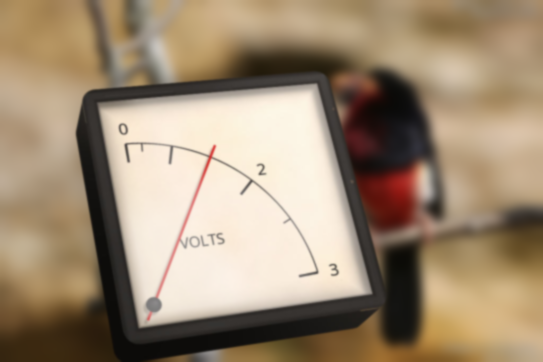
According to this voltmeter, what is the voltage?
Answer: 1.5 V
